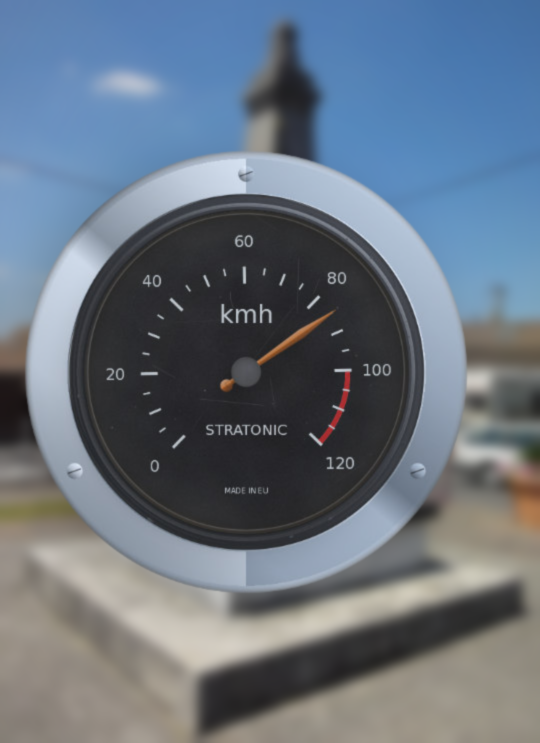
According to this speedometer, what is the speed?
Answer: 85 km/h
